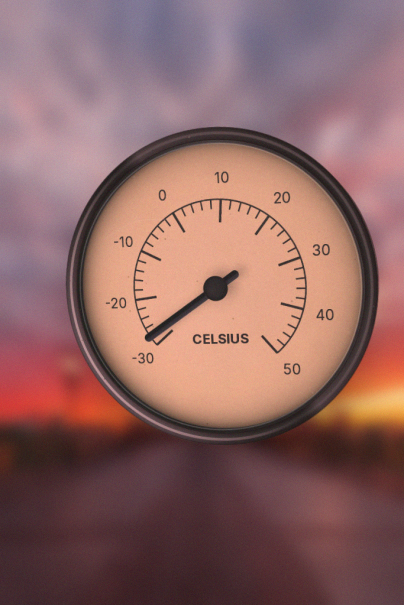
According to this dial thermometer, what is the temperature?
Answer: -28 °C
